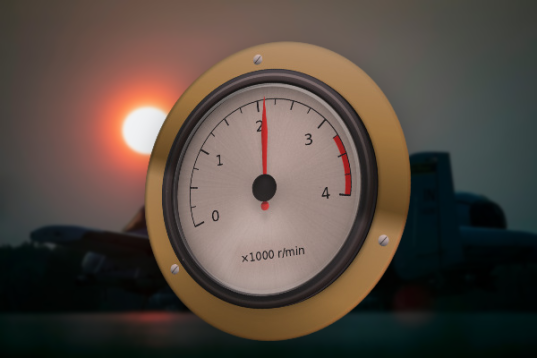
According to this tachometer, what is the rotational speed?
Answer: 2125 rpm
